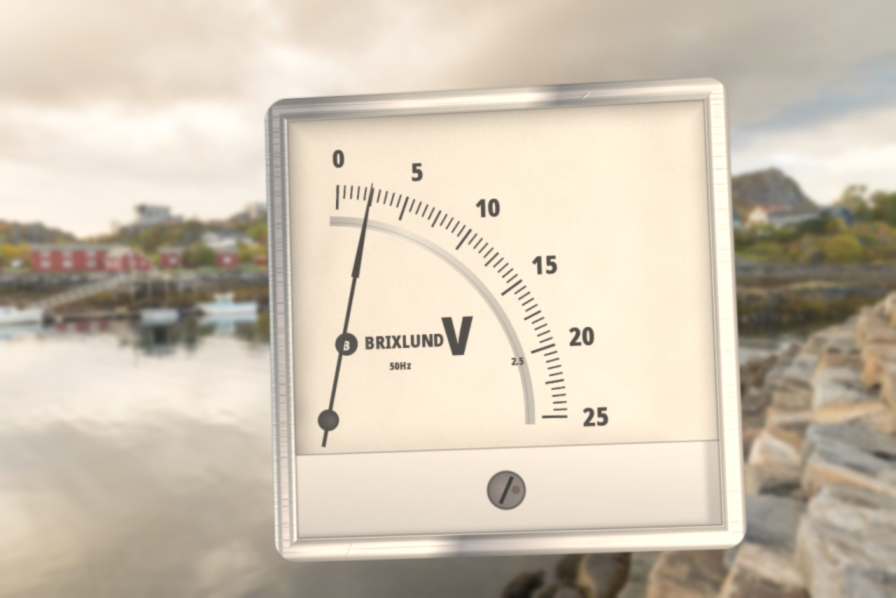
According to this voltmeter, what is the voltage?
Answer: 2.5 V
